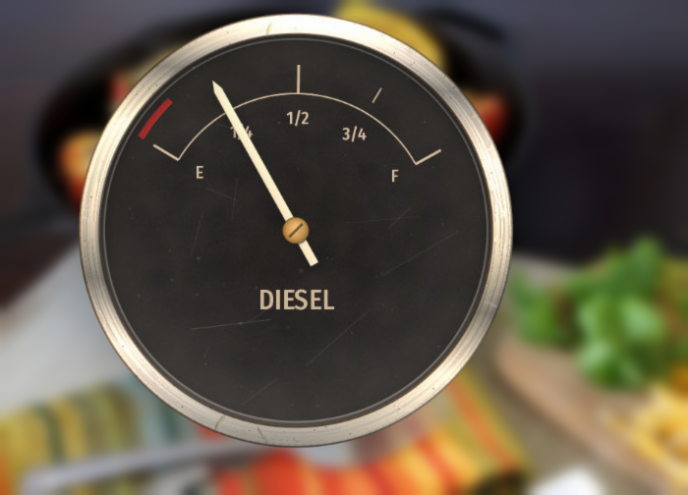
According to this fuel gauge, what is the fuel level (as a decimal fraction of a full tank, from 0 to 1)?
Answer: 0.25
